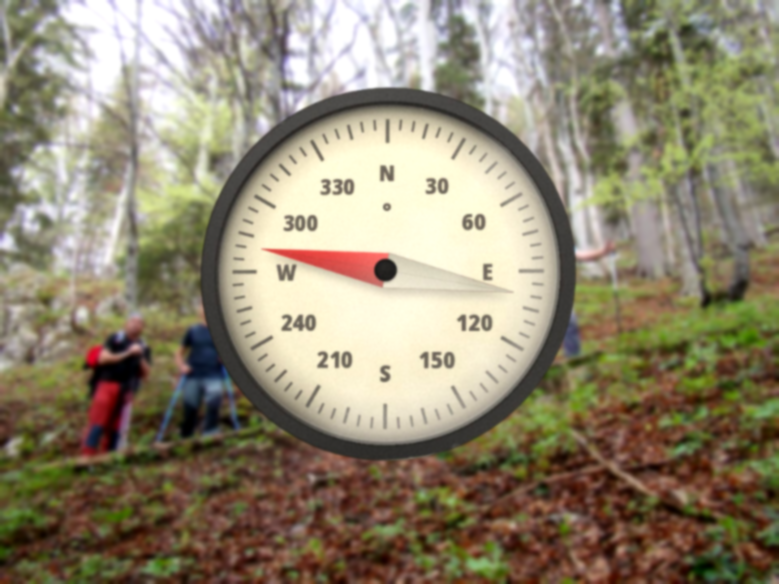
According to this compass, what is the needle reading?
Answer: 280 °
